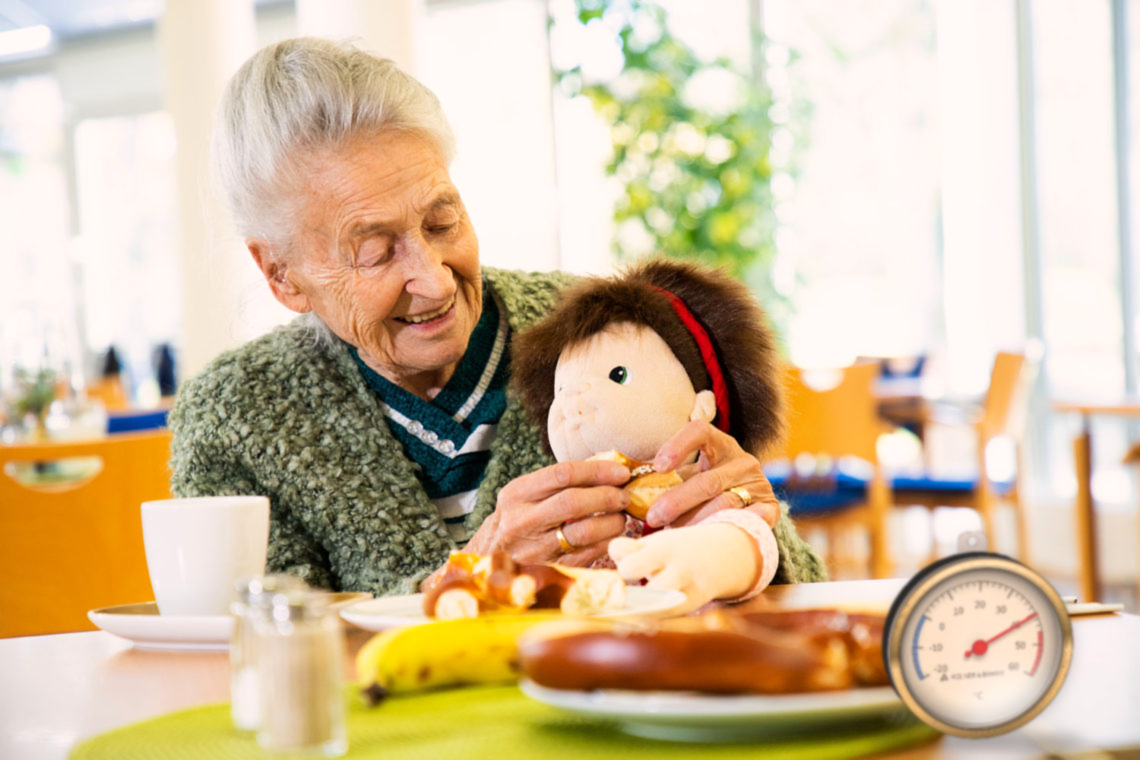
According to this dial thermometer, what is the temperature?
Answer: 40 °C
